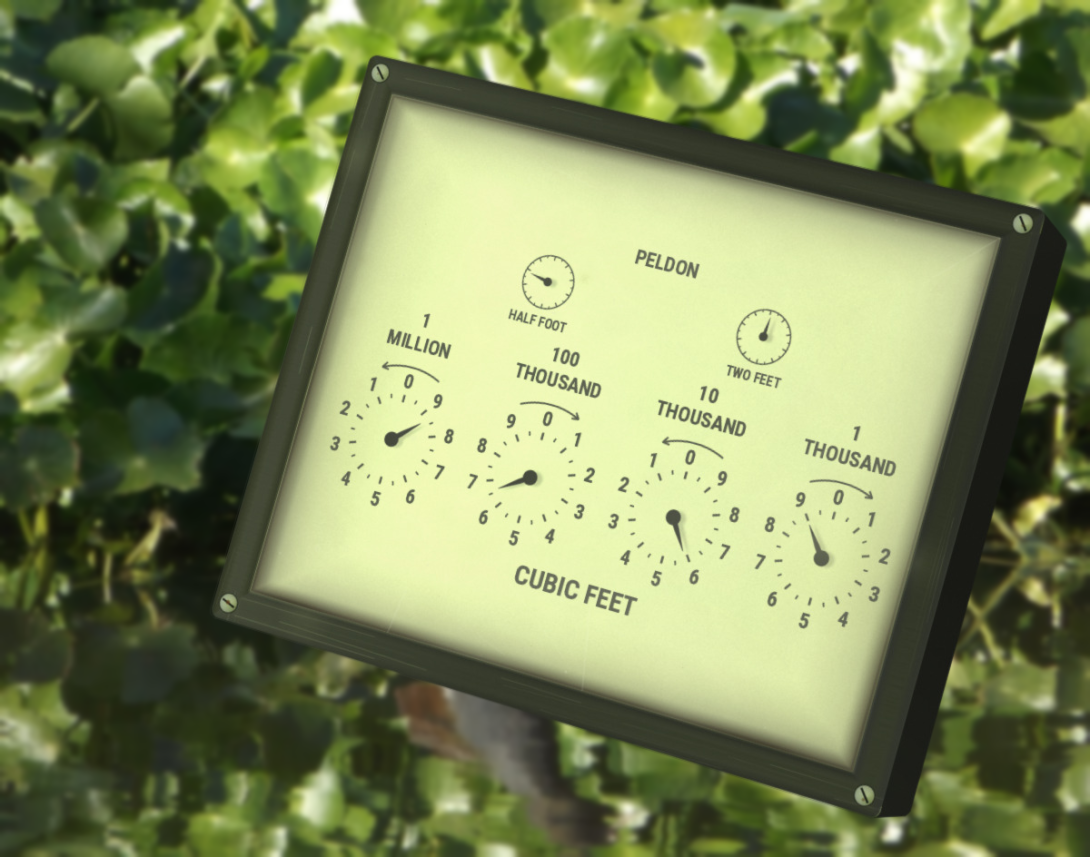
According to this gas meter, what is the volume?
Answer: 865900 ft³
